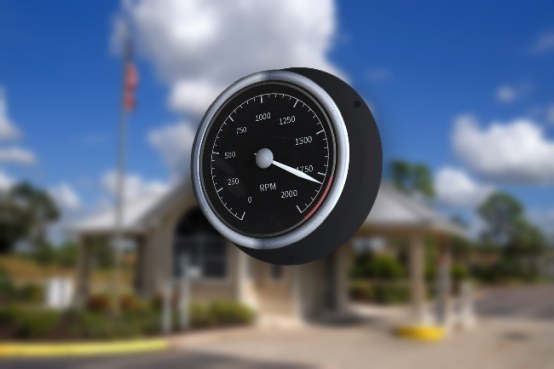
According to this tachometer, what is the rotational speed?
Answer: 1800 rpm
